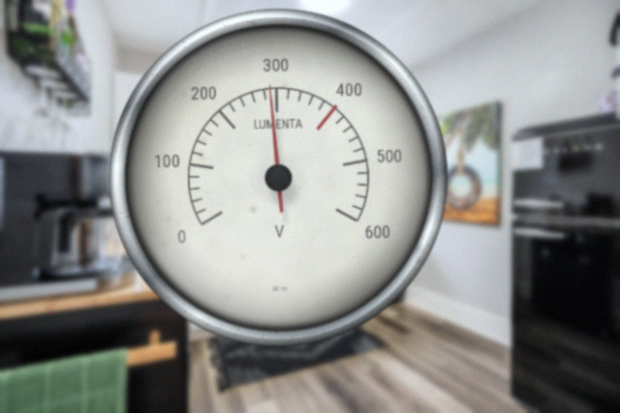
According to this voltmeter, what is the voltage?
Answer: 290 V
